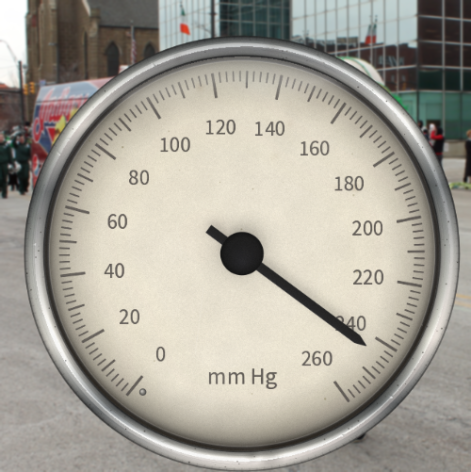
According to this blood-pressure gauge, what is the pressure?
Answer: 244 mmHg
